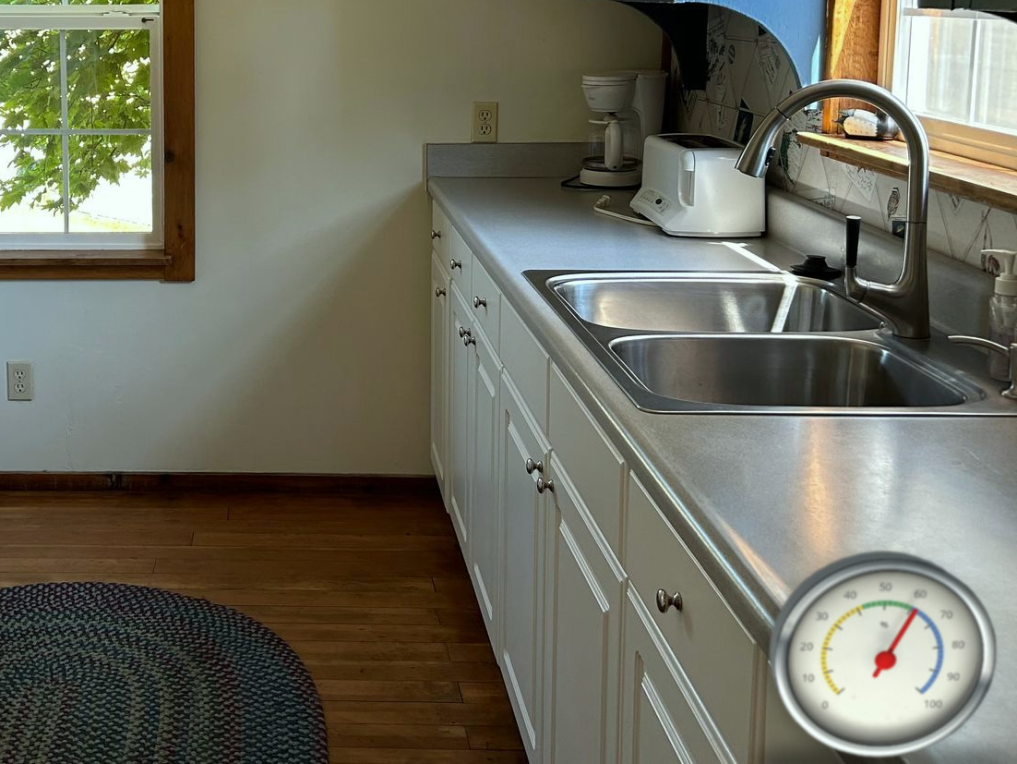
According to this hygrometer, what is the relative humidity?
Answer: 60 %
